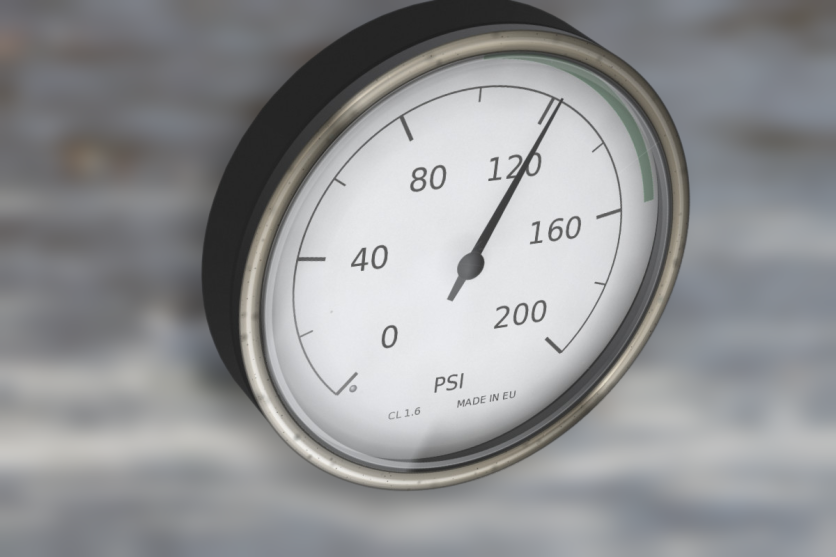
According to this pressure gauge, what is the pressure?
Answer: 120 psi
